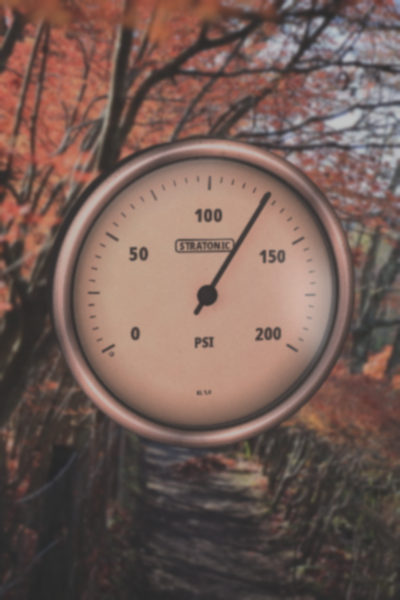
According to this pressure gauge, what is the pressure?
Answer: 125 psi
